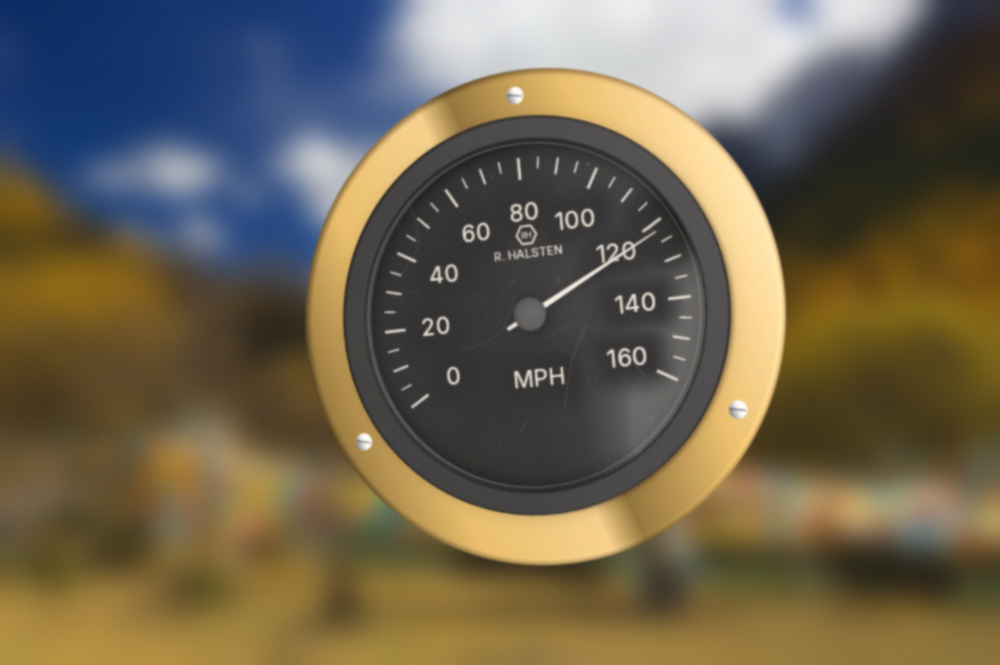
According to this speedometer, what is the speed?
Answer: 122.5 mph
